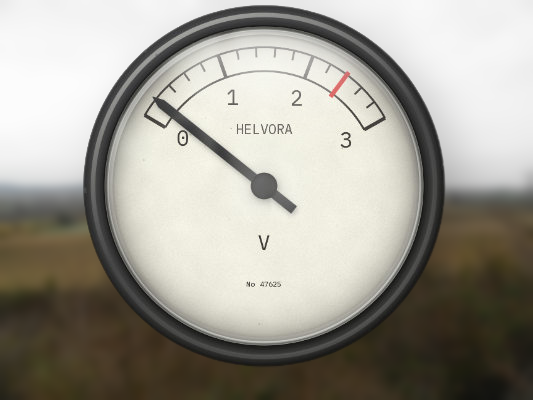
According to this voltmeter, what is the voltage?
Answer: 0.2 V
